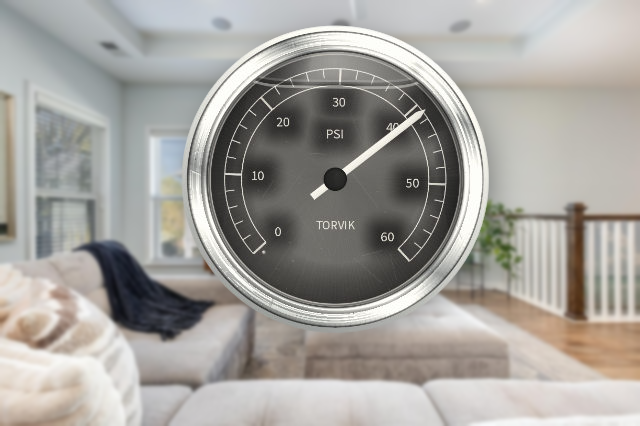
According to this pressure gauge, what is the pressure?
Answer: 41 psi
